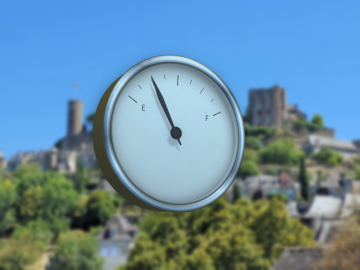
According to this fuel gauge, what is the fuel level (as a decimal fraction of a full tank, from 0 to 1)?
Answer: 0.25
